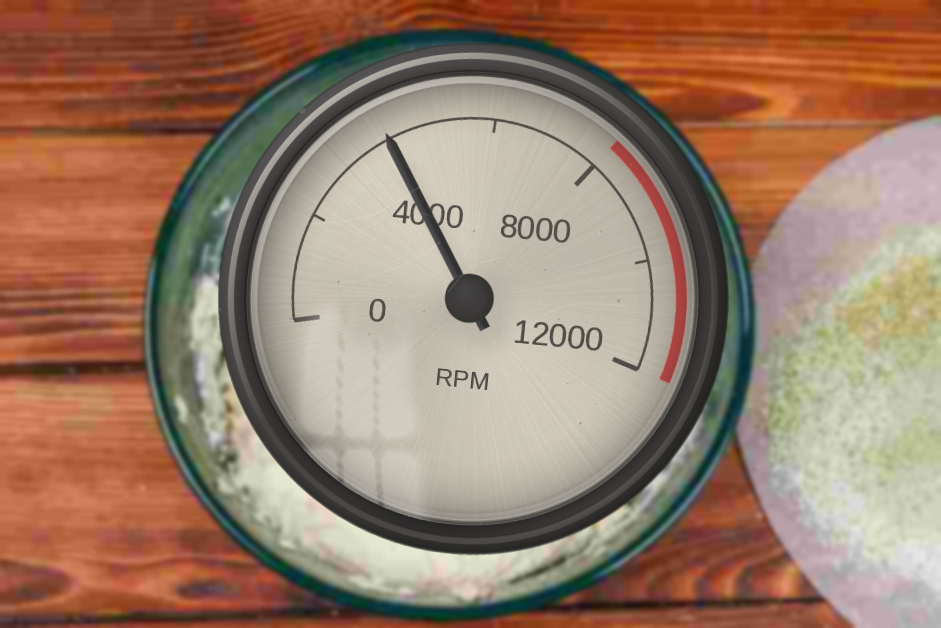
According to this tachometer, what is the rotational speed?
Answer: 4000 rpm
